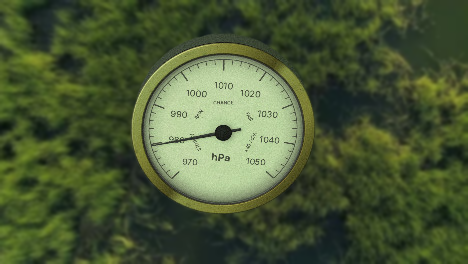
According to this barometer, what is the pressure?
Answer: 980 hPa
